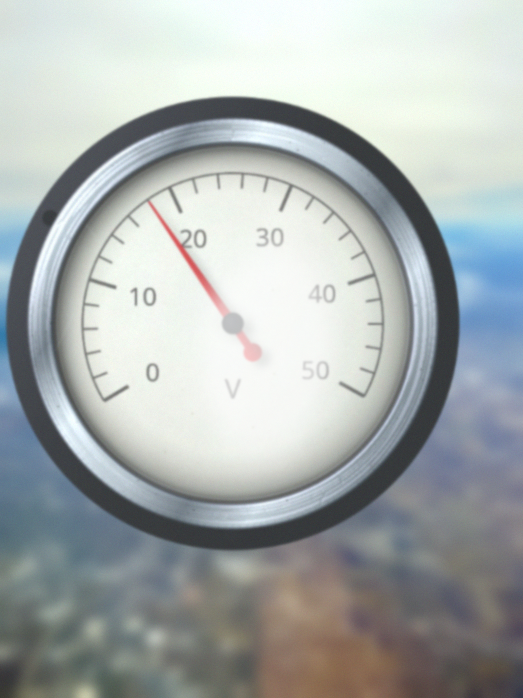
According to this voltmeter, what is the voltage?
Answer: 18 V
